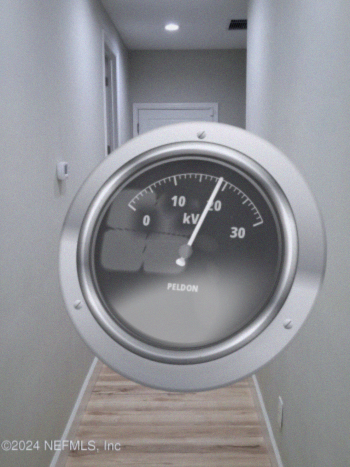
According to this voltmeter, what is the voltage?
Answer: 19 kV
